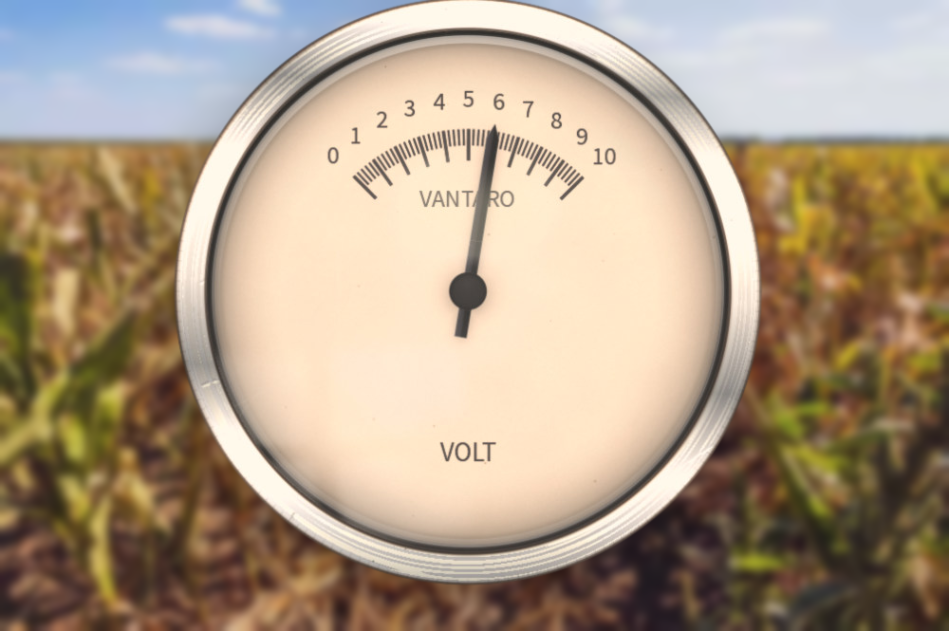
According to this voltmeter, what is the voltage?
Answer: 6 V
